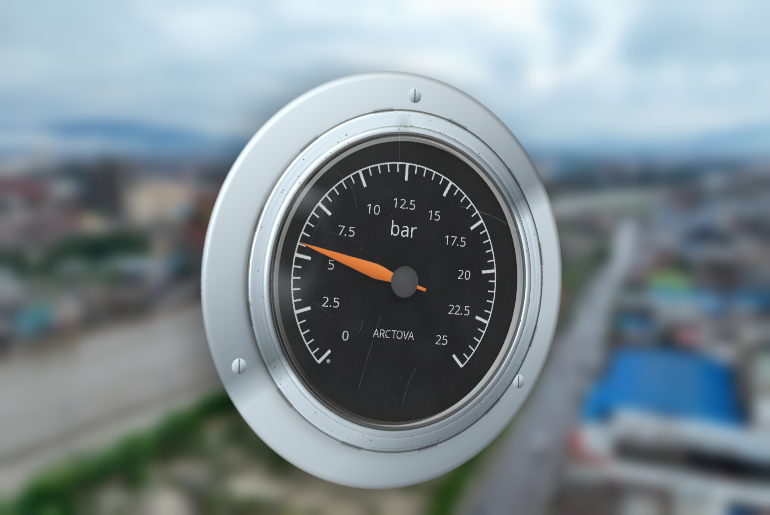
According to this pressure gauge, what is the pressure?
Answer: 5.5 bar
